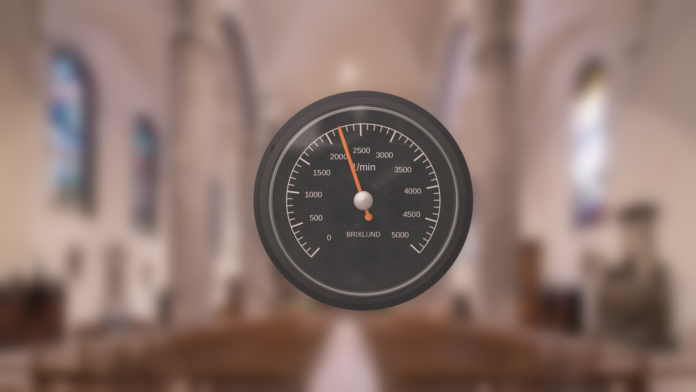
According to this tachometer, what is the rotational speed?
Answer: 2200 rpm
